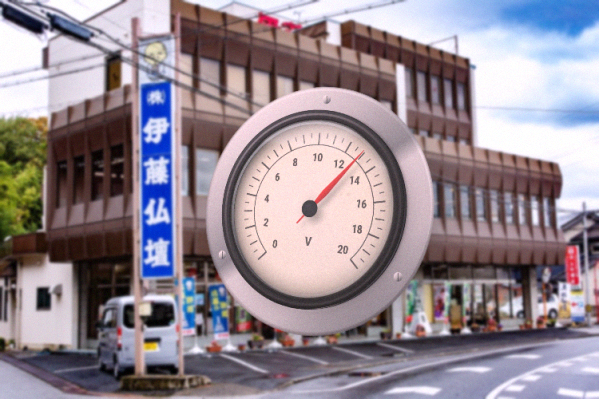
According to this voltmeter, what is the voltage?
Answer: 13 V
